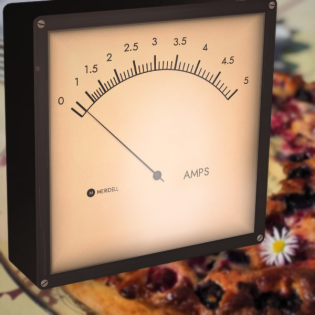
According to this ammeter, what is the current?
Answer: 0.5 A
